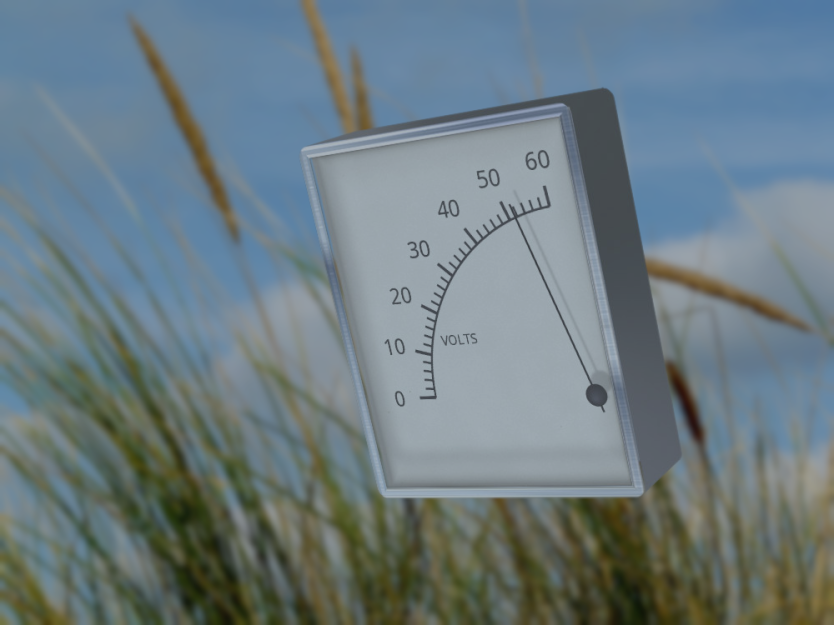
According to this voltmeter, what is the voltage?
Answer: 52 V
